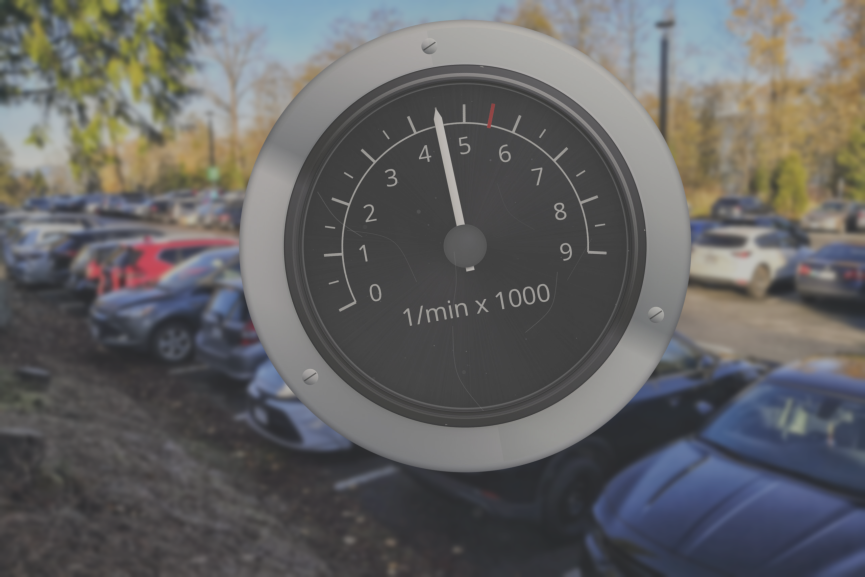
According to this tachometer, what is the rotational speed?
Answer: 4500 rpm
